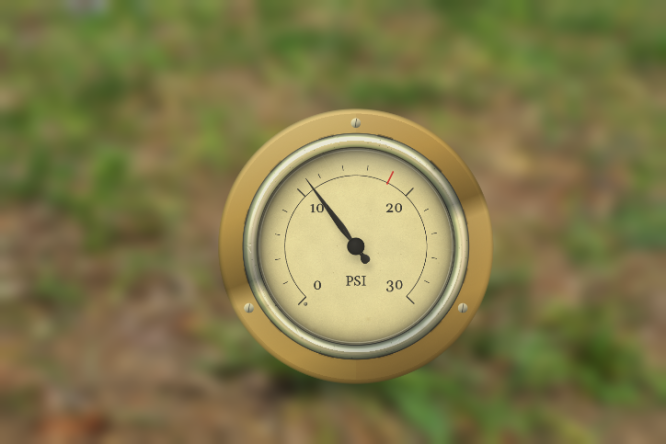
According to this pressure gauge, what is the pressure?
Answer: 11 psi
